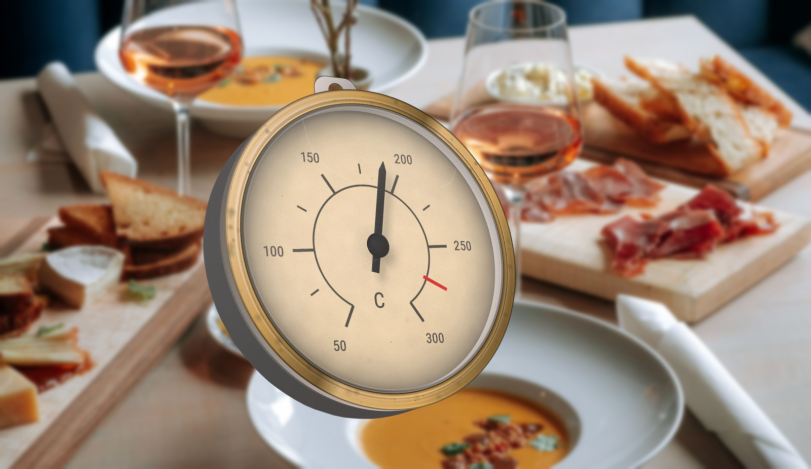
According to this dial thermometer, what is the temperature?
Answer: 187.5 °C
